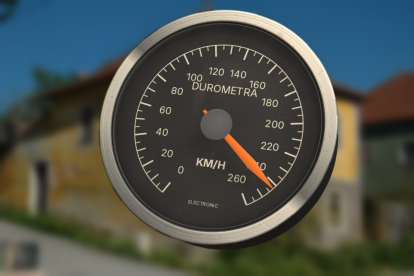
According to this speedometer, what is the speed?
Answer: 242.5 km/h
